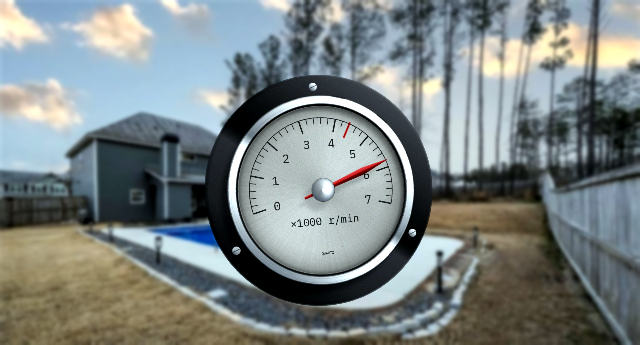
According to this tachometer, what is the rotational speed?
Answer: 5800 rpm
